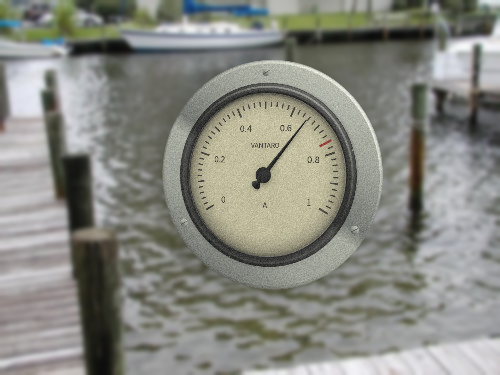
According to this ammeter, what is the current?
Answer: 0.66 A
